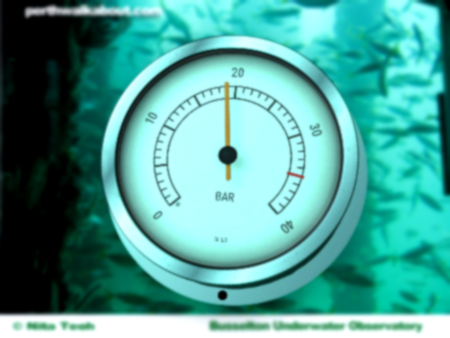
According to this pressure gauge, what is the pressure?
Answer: 19 bar
